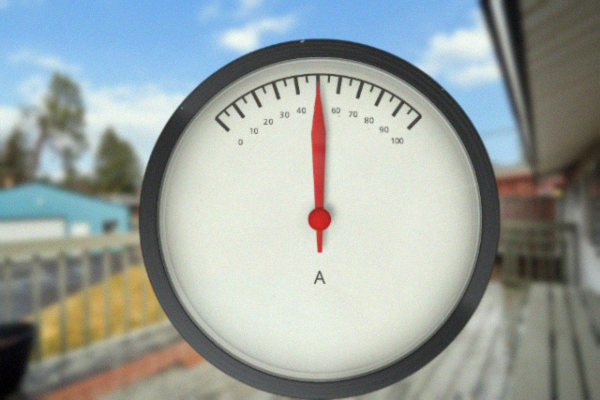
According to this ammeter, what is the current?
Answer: 50 A
